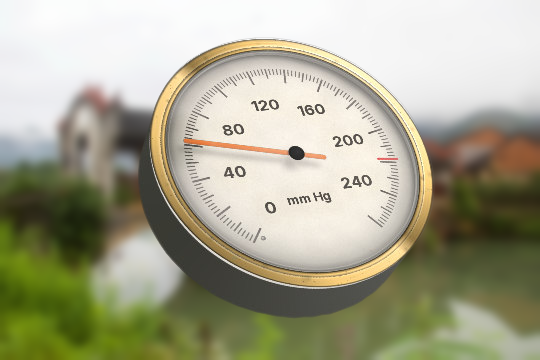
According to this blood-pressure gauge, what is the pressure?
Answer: 60 mmHg
